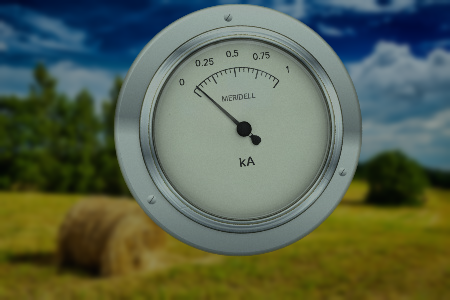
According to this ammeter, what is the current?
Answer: 0.05 kA
